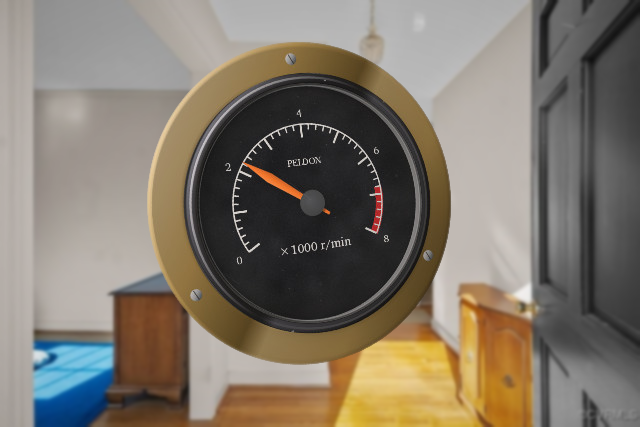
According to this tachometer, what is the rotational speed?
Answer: 2200 rpm
